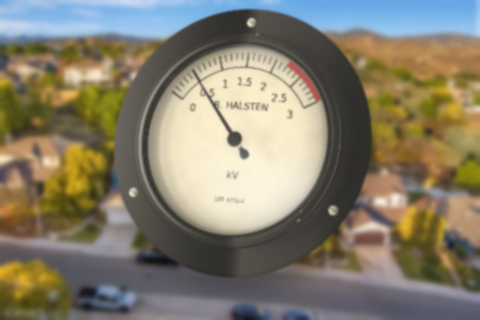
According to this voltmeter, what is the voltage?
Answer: 0.5 kV
